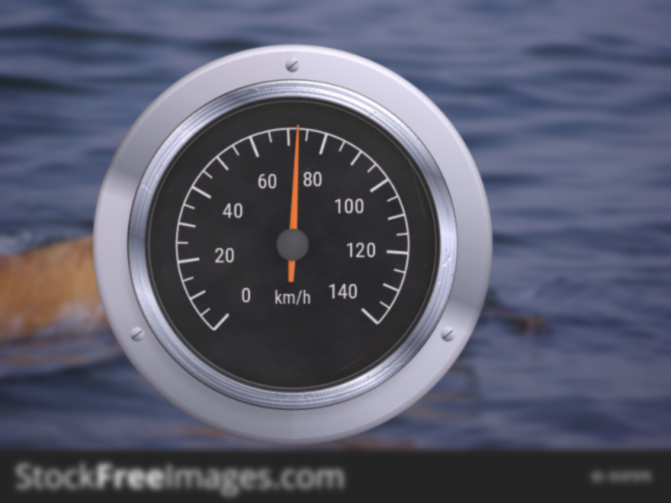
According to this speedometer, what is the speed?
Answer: 72.5 km/h
